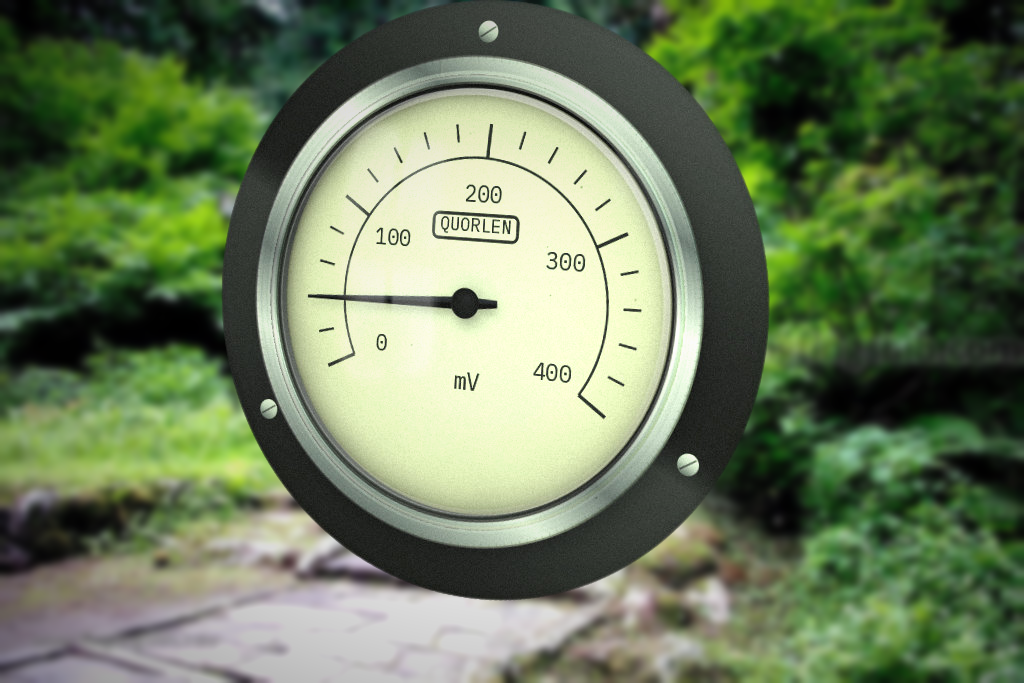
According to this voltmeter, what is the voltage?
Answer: 40 mV
